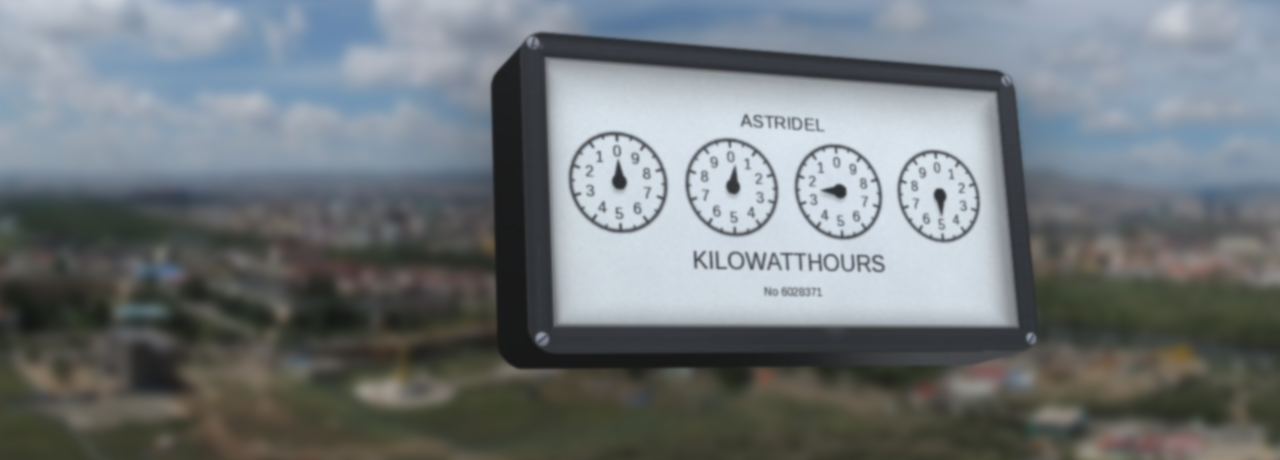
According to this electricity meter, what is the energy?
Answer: 25 kWh
